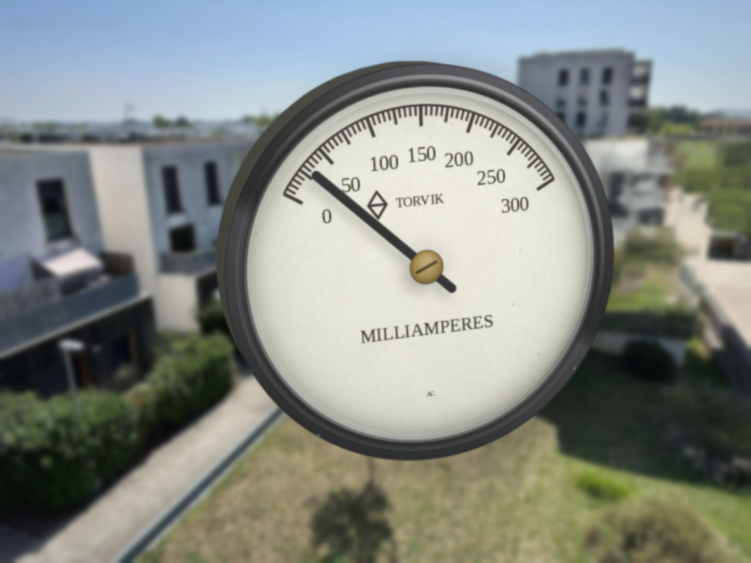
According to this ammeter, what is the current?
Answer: 30 mA
